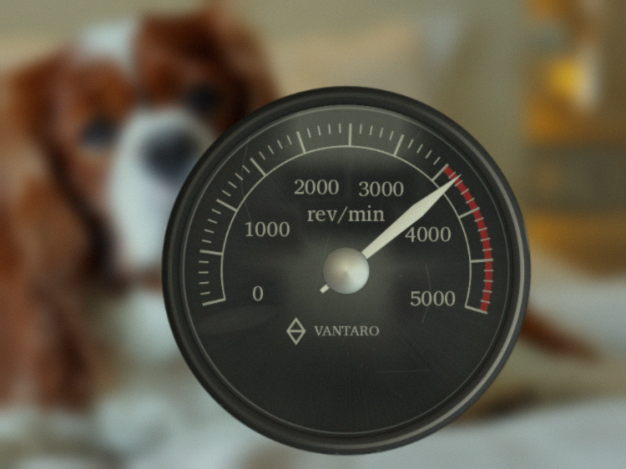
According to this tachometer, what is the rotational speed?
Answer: 3650 rpm
